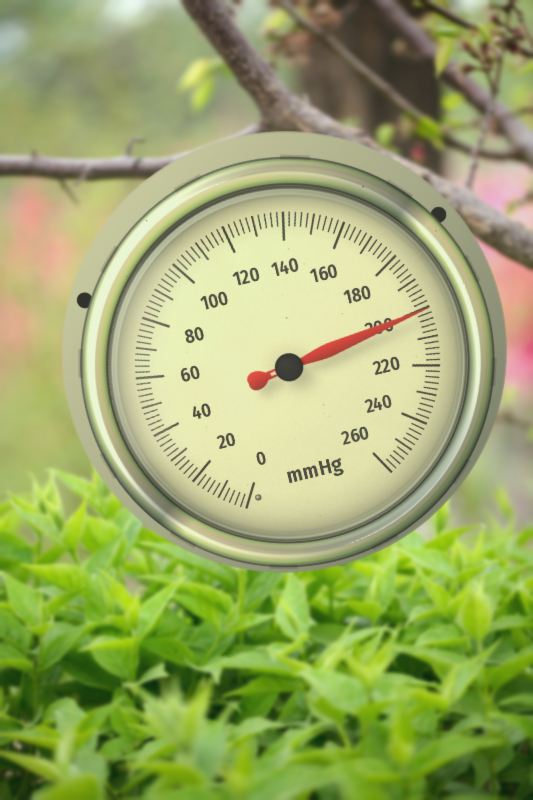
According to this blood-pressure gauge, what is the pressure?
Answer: 200 mmHg
